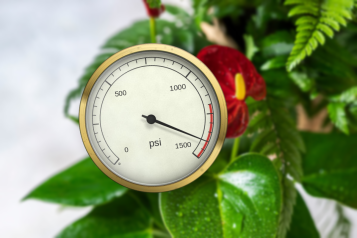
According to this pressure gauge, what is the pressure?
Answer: 1400 psi
